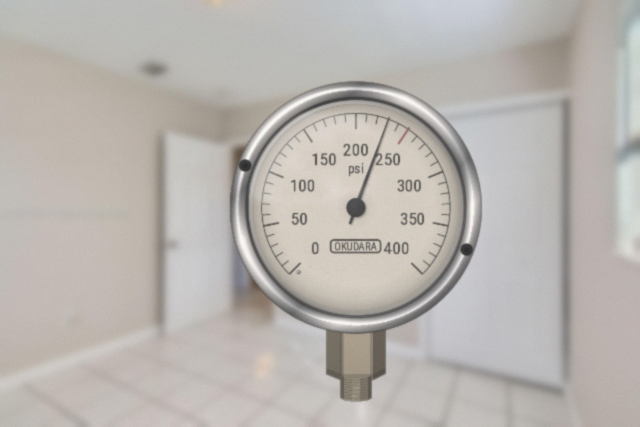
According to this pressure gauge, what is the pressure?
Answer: 230 psi
